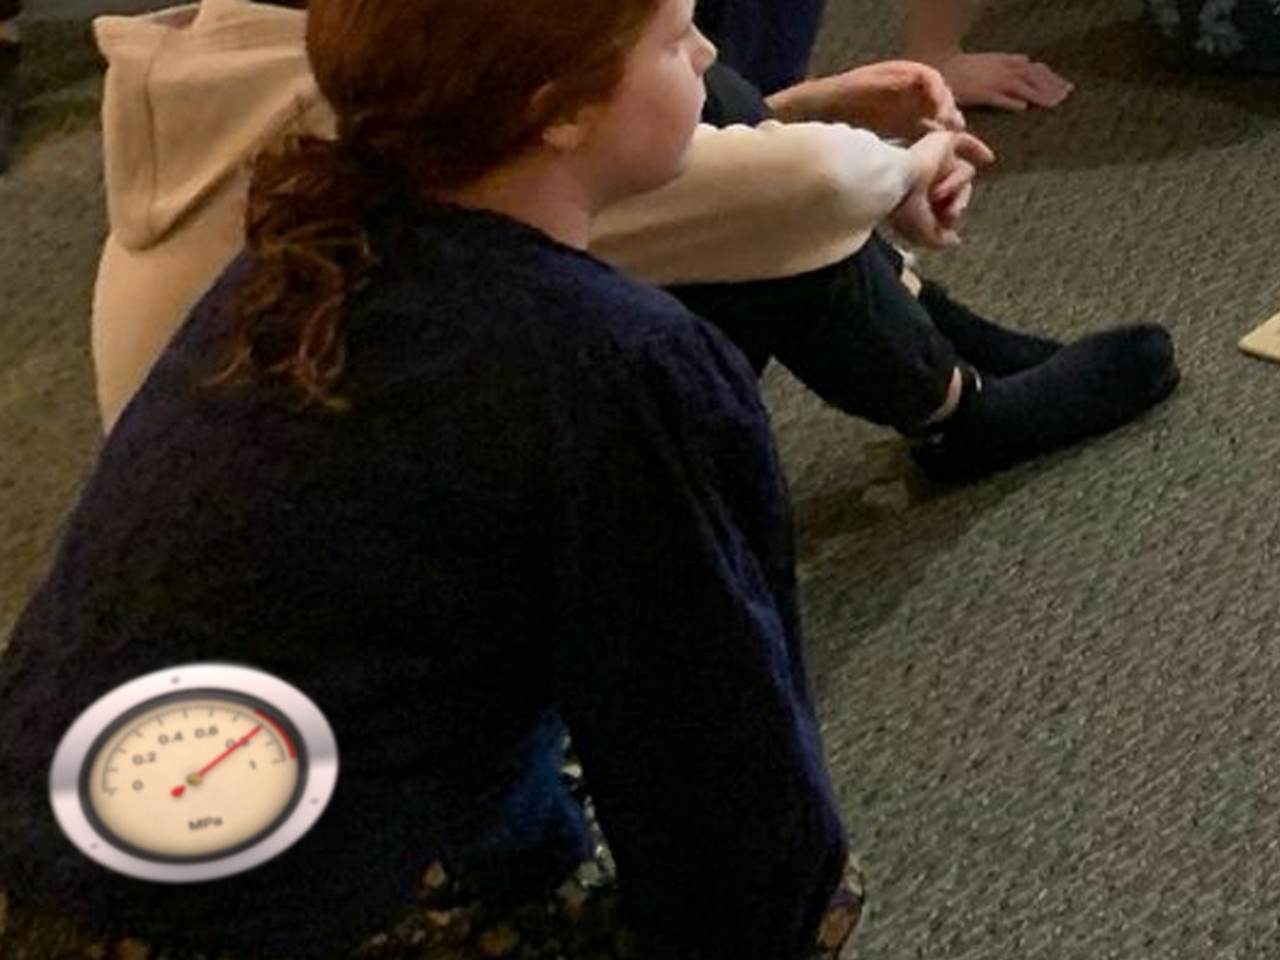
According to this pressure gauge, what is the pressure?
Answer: 0.8 MPa
